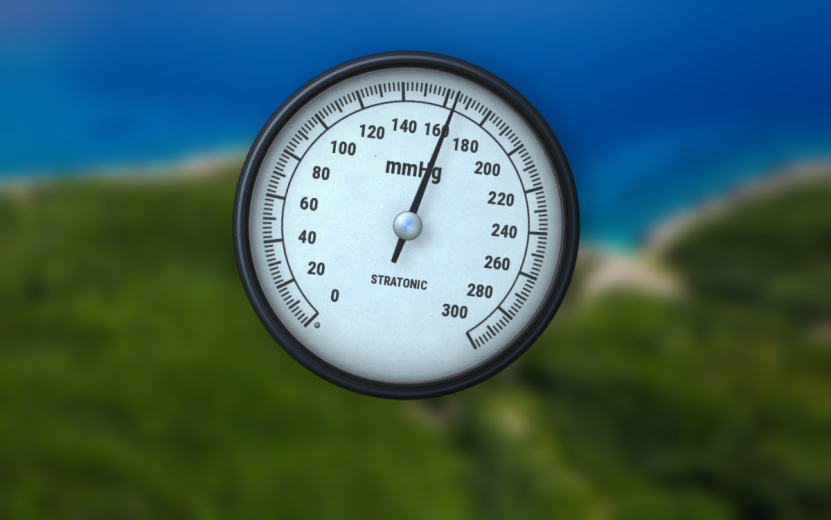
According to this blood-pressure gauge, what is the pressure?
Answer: 164 mmHg
